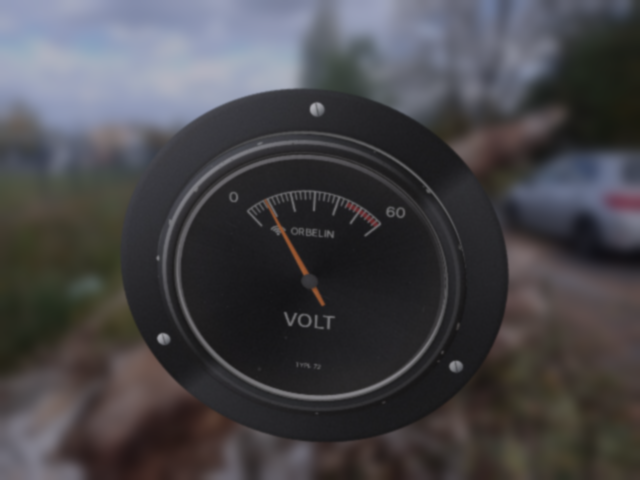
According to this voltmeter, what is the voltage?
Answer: 10 V
